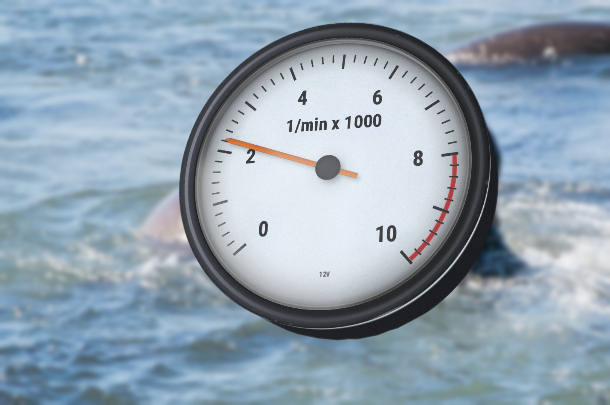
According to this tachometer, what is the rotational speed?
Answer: 2200 rpm
